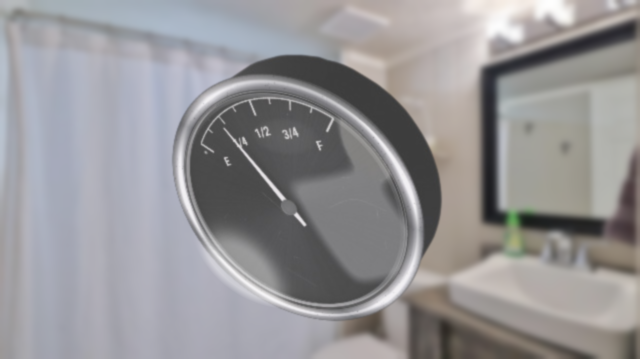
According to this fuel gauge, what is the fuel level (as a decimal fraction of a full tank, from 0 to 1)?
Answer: 0.25
